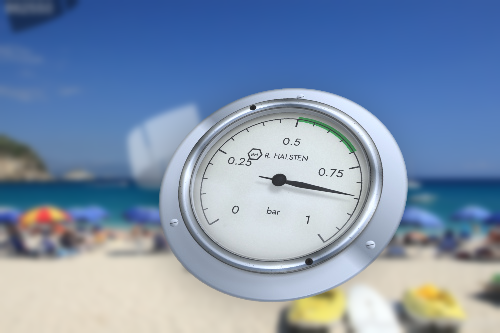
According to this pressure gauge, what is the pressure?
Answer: 0.85 bar
